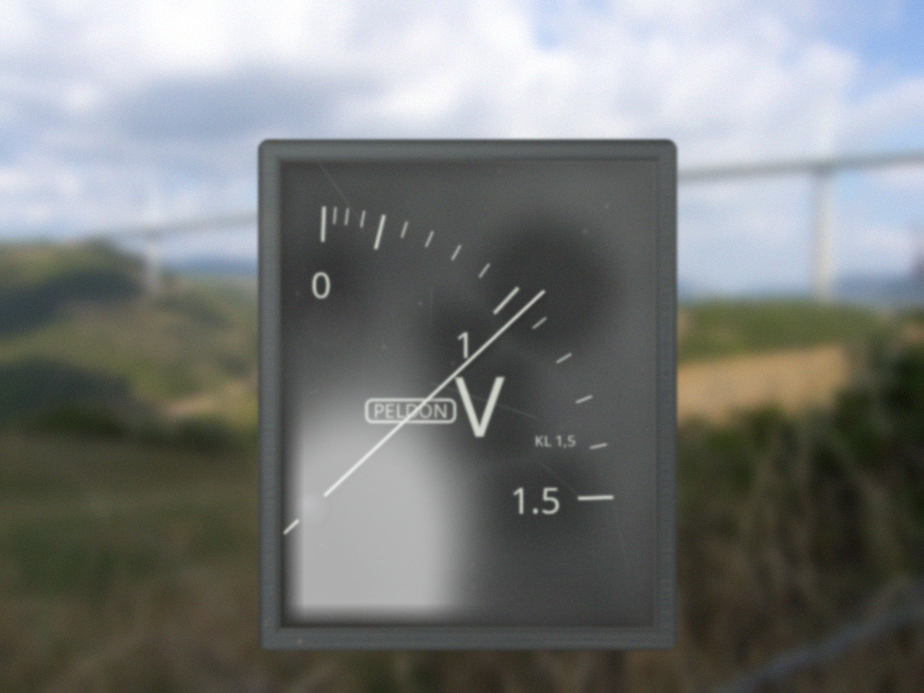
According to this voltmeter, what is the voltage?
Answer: 1.05 V
